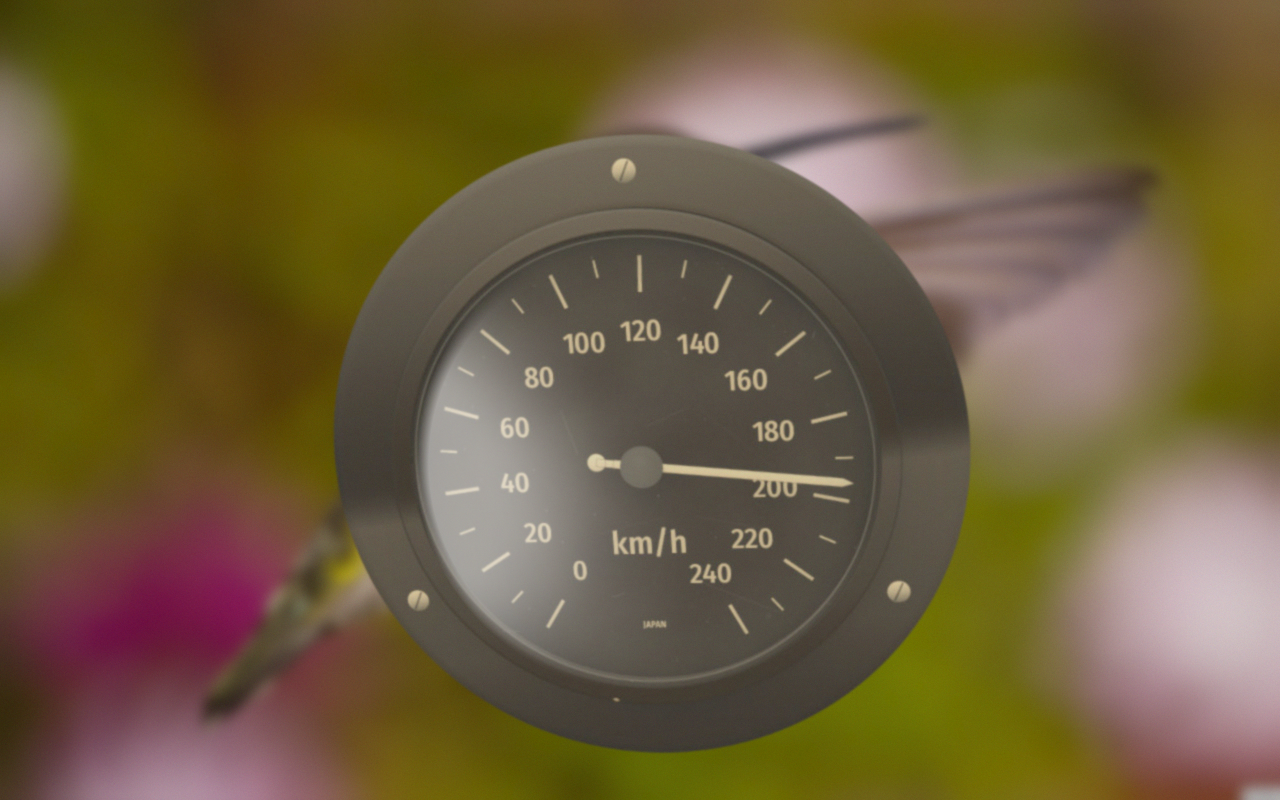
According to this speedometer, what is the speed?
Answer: 195 km/h
